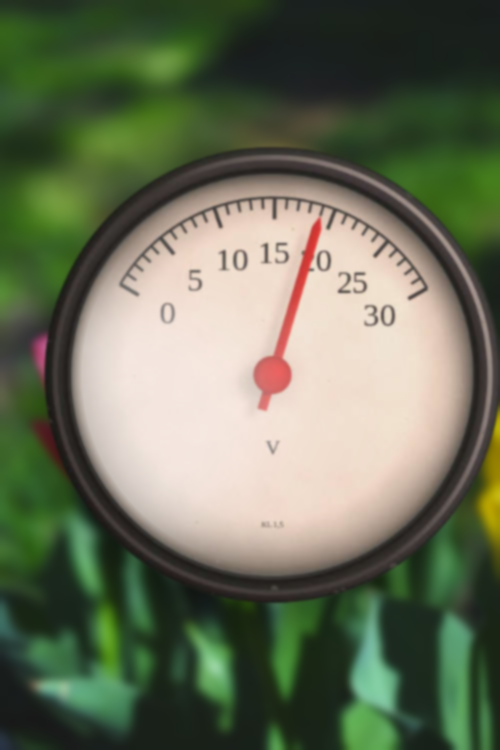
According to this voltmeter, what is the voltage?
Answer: 19 V
